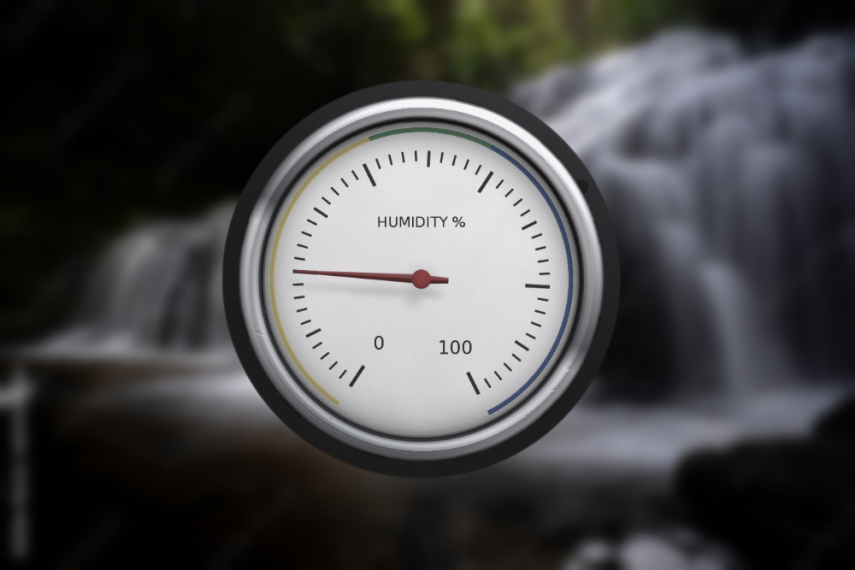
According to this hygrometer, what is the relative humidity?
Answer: 20 %
